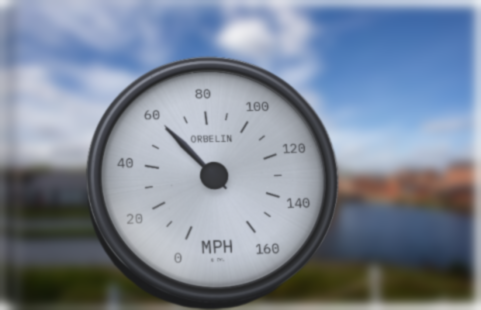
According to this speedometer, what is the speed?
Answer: 60 mph
